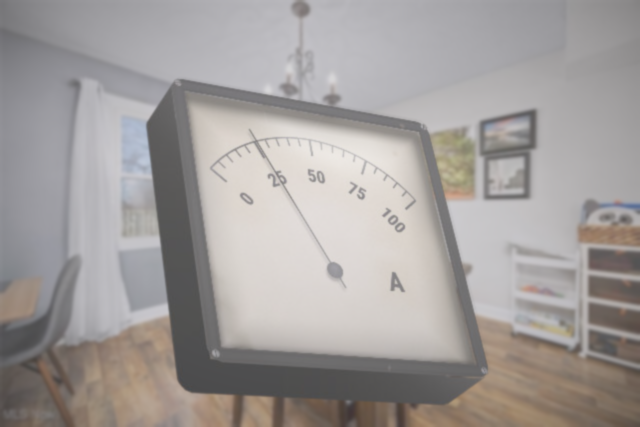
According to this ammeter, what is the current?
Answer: 25 A
